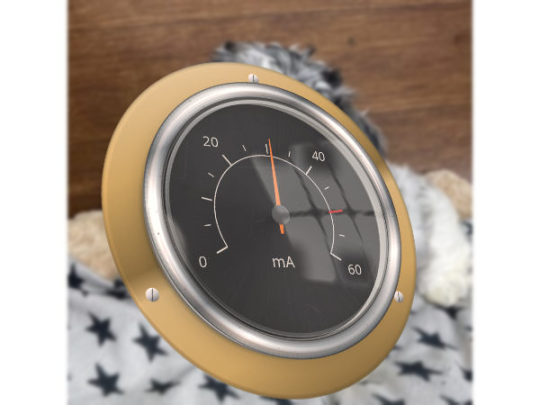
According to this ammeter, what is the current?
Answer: 30 mA
